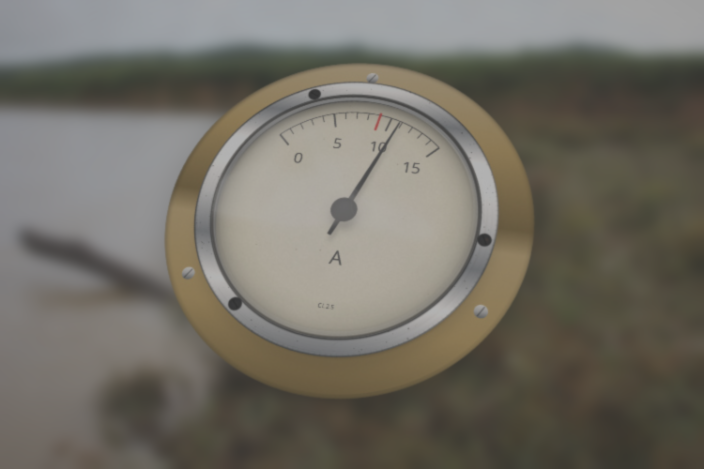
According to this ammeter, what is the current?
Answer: 11 A
